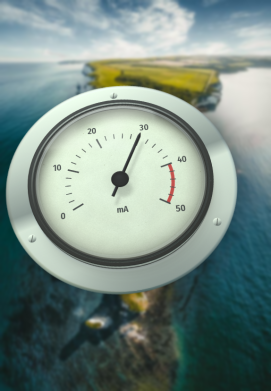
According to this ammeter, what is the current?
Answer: 30 mA
